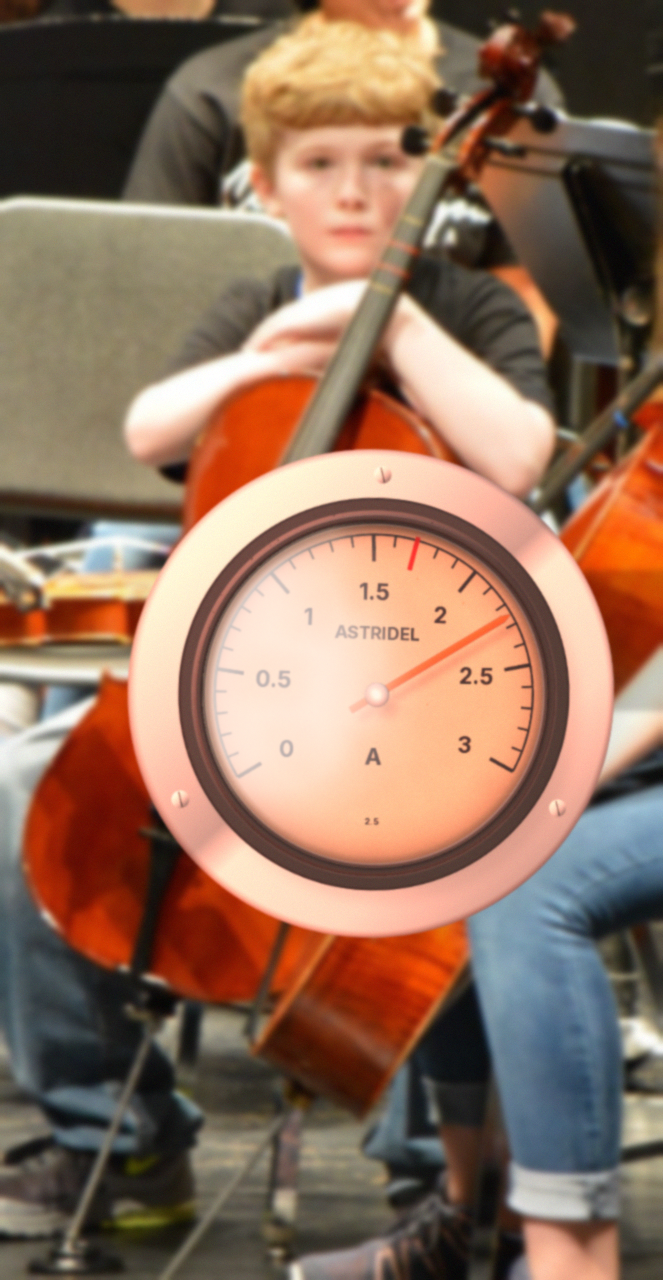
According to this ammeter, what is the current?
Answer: 2.25 A
